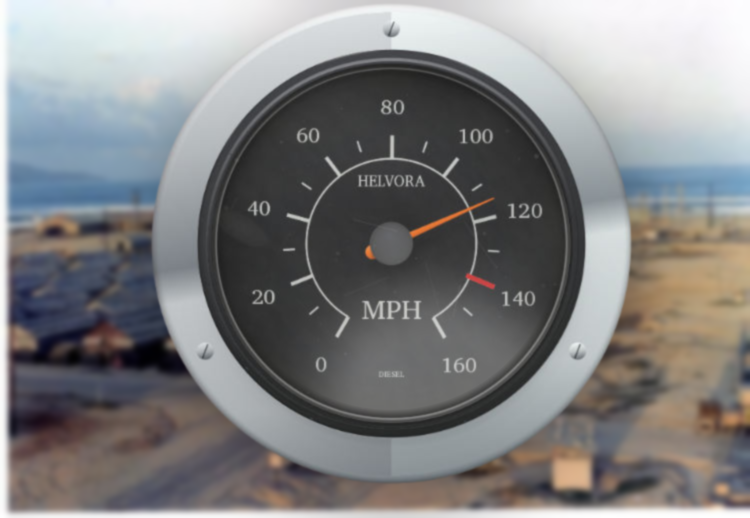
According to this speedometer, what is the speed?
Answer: 115 mph
